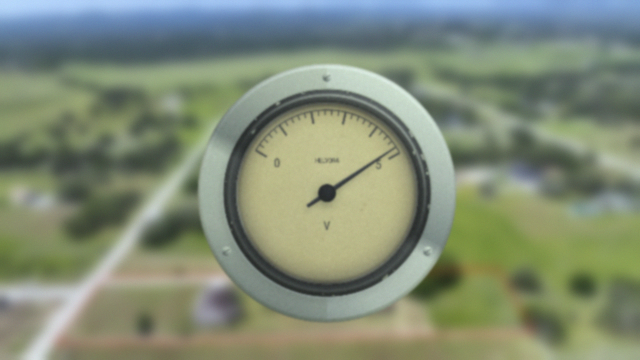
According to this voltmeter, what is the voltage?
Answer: 4.8 V
